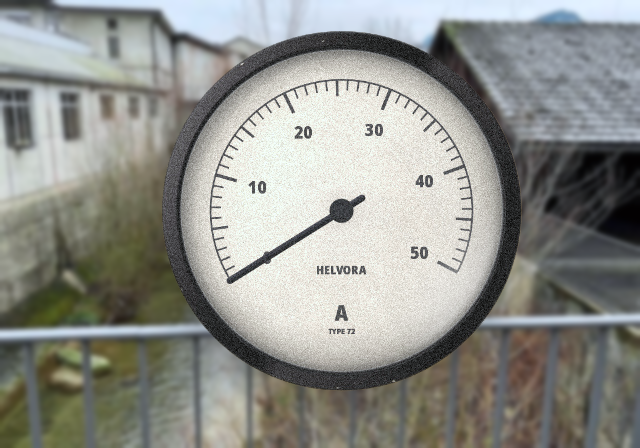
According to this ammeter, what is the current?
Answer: 0 A
